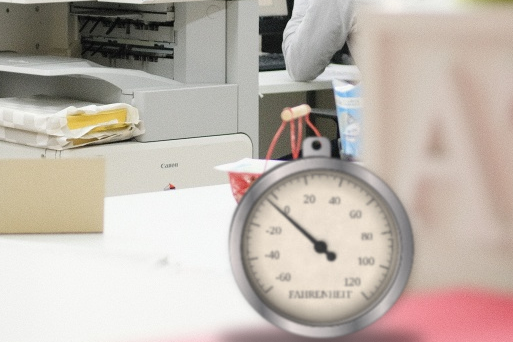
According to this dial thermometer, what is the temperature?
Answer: -4 °F
